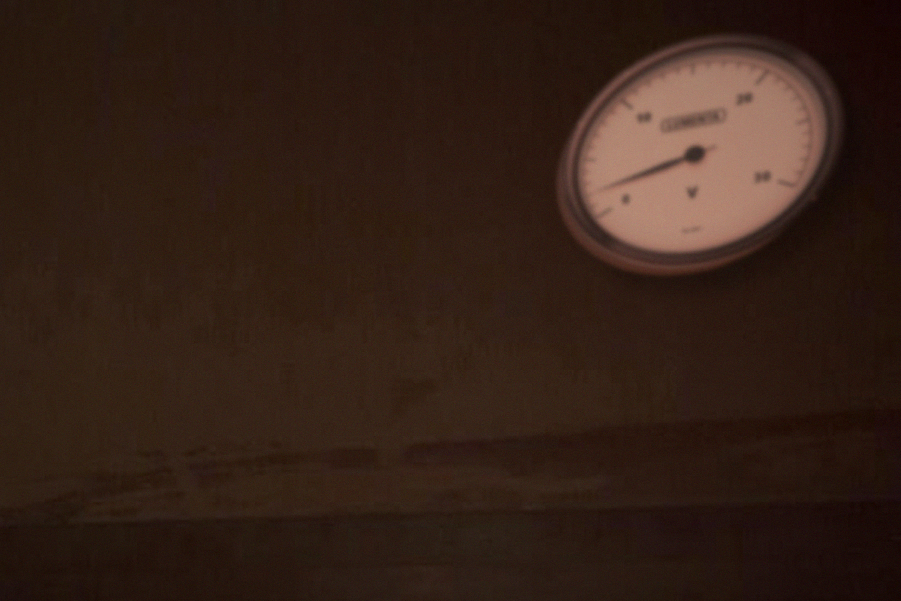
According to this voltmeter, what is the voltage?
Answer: 2 V
